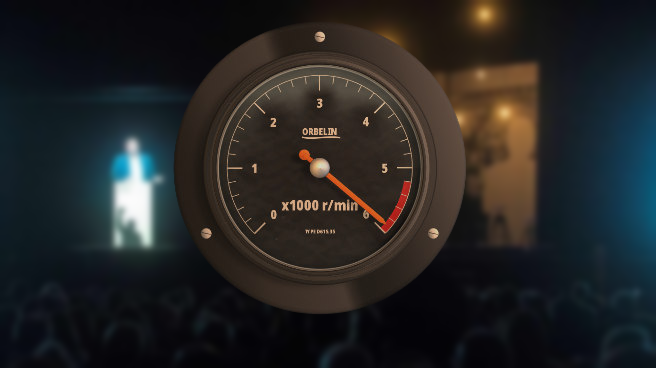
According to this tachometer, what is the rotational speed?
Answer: 5900 rpm
